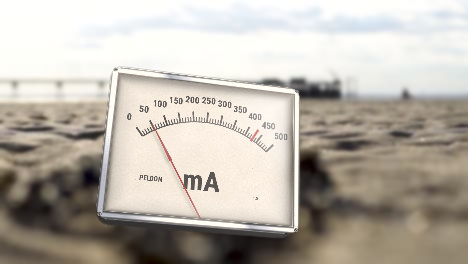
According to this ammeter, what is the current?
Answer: 50 mA
